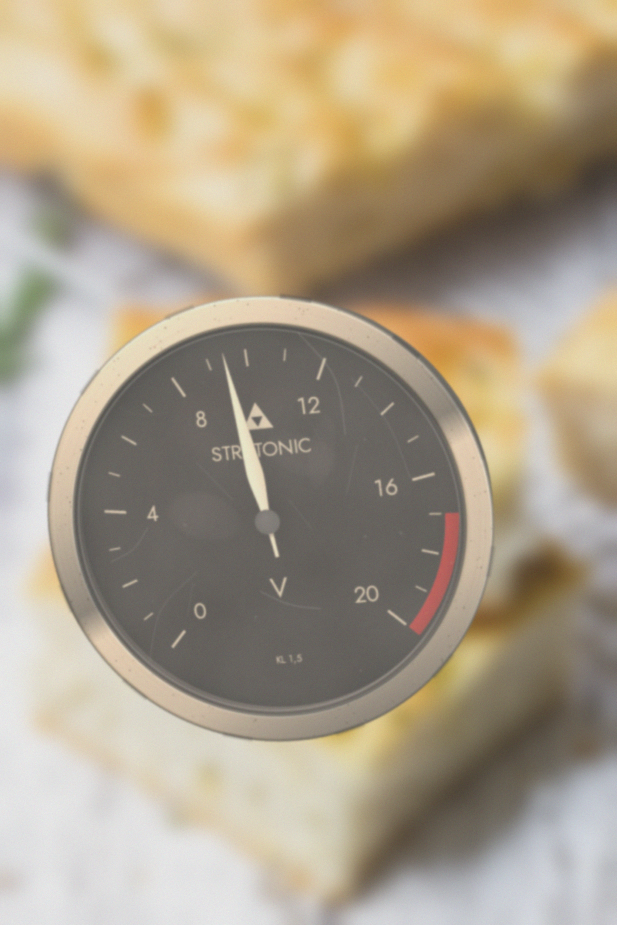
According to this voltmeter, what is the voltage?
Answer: 9.5 V
